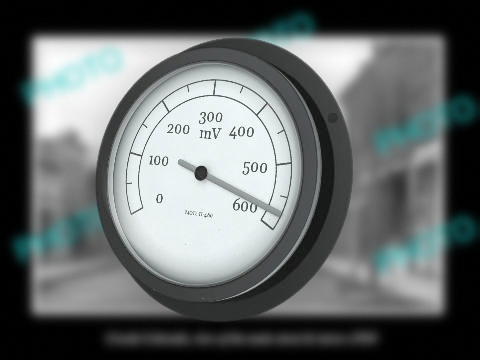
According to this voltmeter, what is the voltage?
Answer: 575 mV
